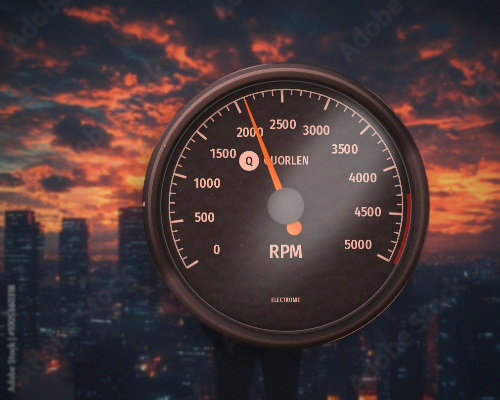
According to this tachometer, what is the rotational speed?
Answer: 2100 rpm
